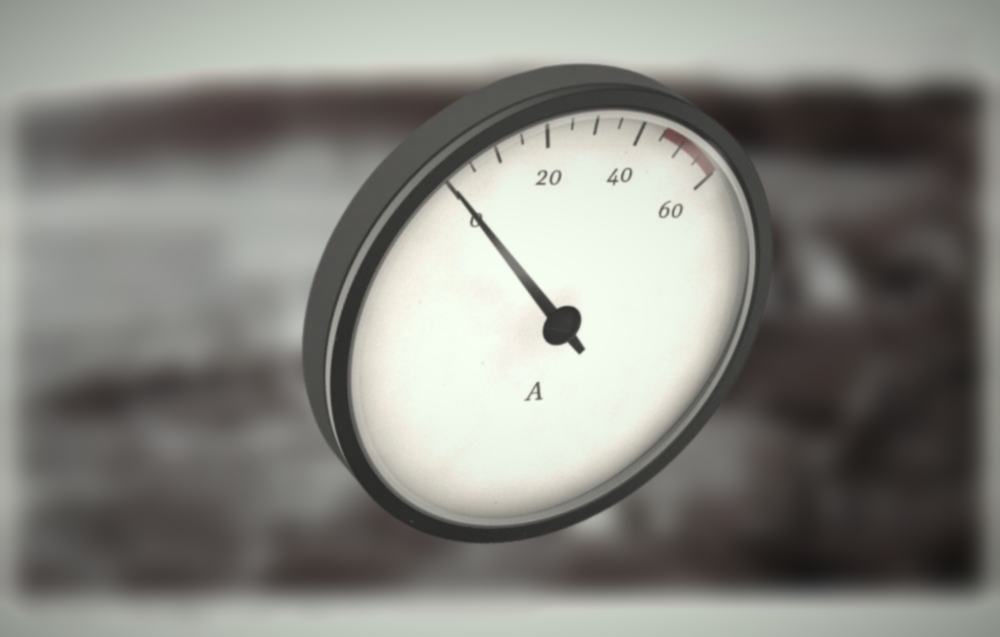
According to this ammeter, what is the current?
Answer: 0 A
